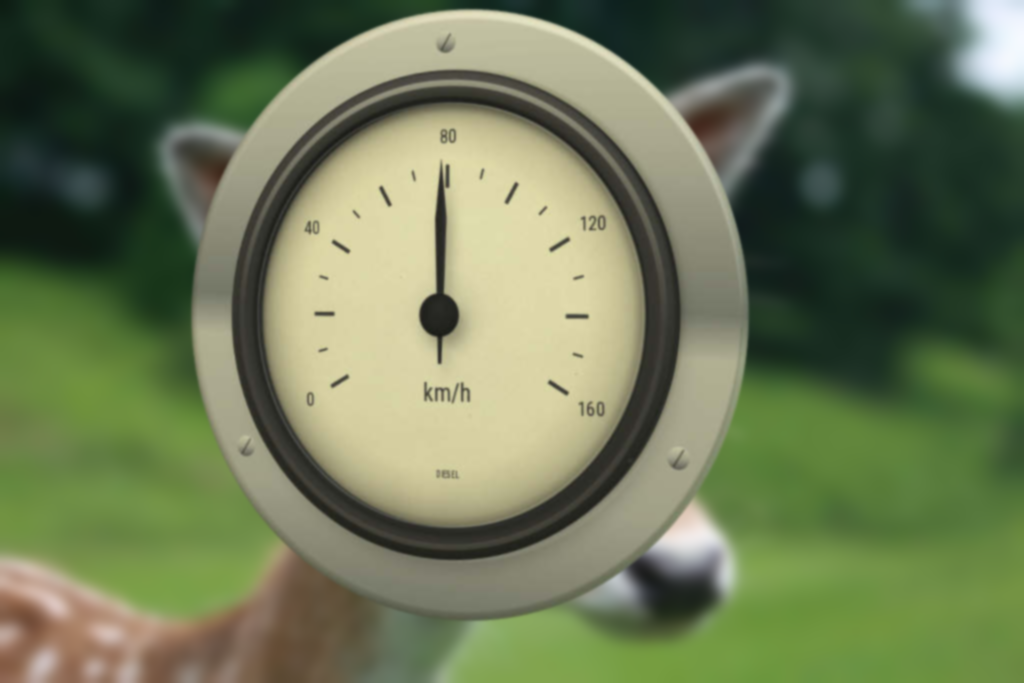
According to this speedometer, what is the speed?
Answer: 80 km/h
